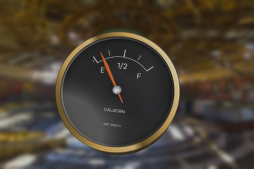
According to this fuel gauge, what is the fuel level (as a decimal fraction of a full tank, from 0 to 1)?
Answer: 0.125
